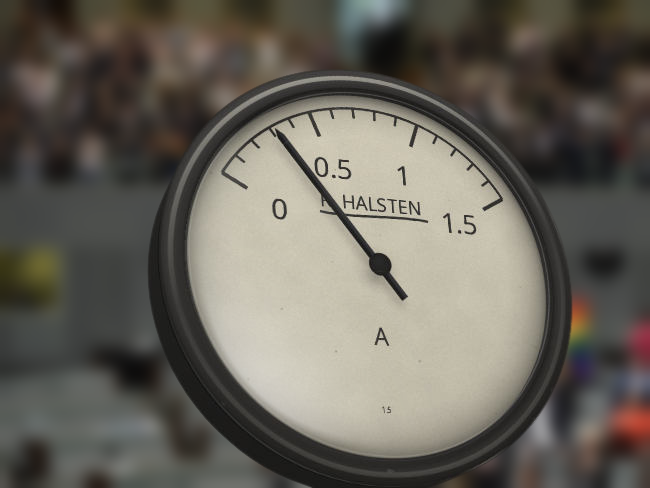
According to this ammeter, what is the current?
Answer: 0.3 A
